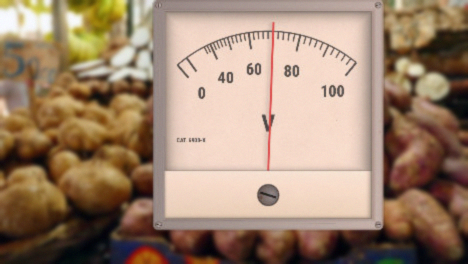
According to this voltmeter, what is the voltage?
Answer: 70 V
